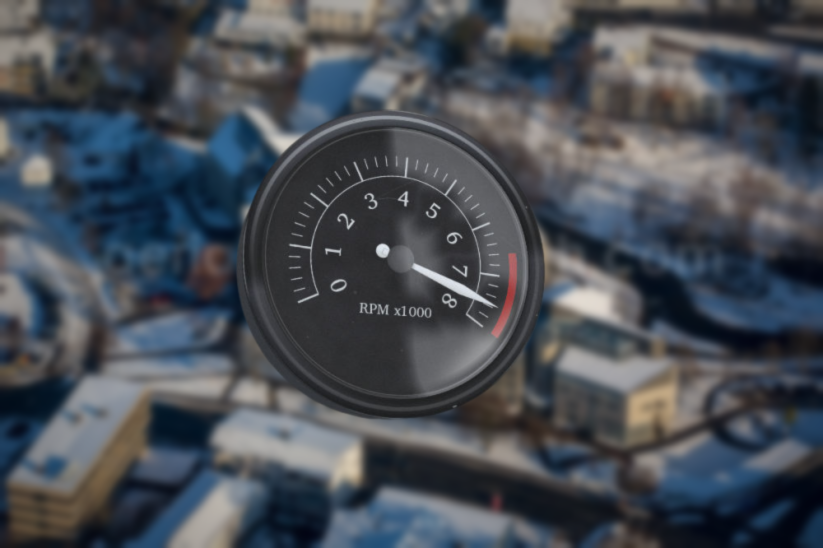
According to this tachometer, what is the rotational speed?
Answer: 7600 rpm
